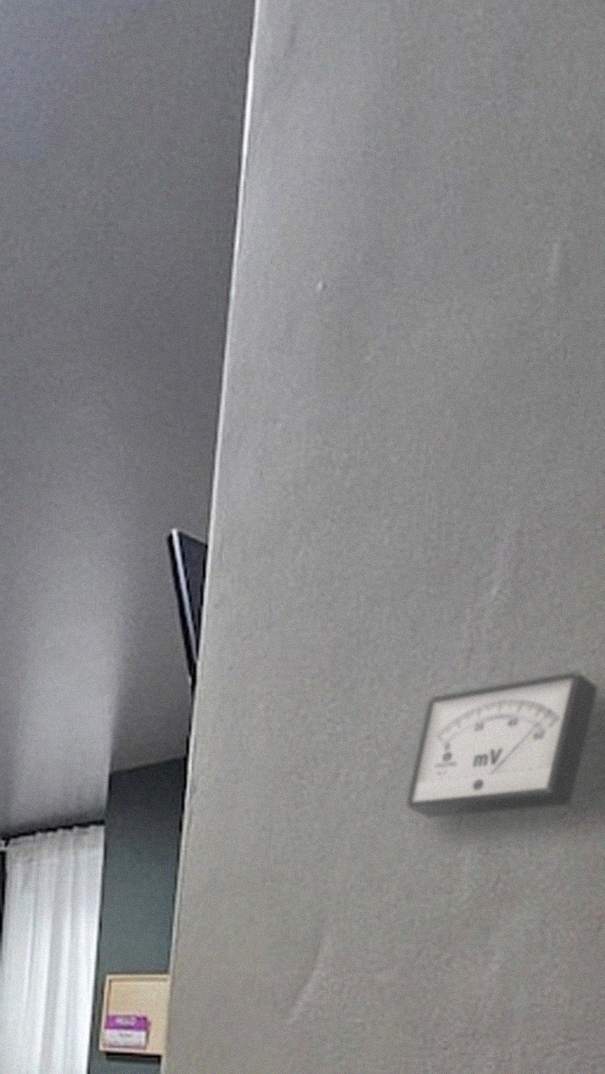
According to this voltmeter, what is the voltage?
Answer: 55 mV
